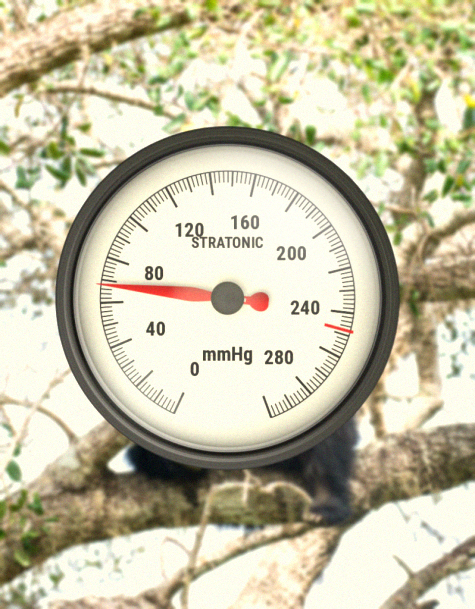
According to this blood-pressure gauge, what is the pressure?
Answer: 68 mmHg
